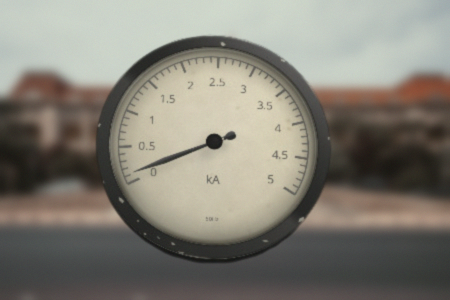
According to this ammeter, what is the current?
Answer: 0.1 kA
